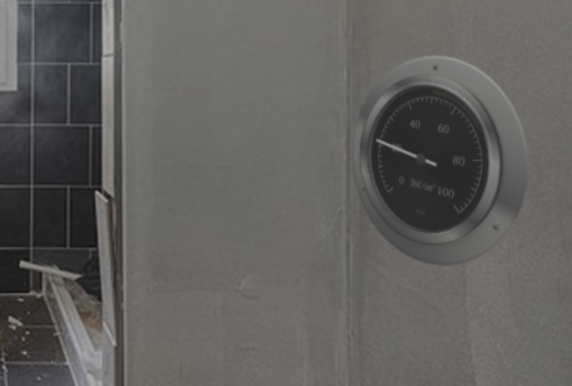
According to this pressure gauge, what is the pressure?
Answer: 20 psi
